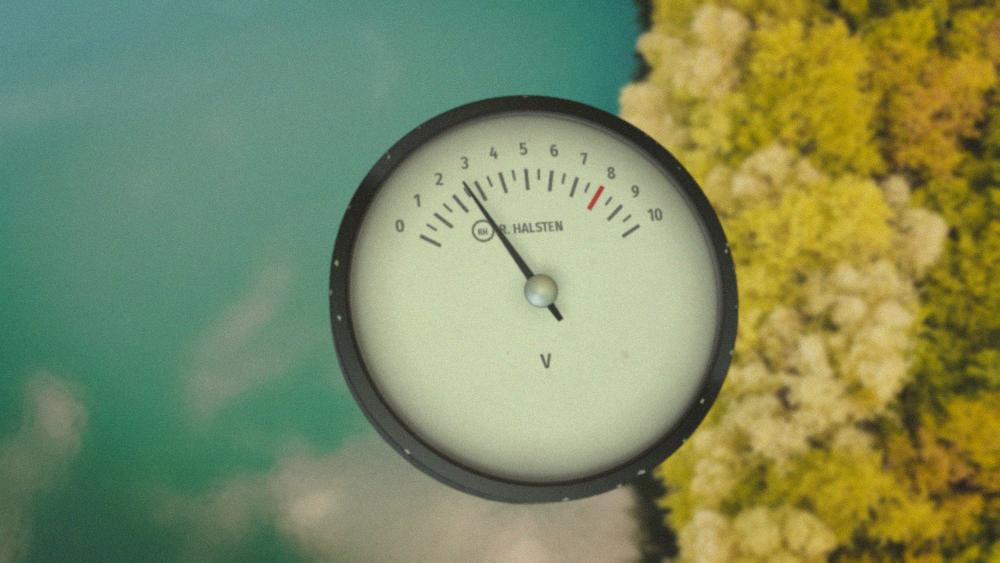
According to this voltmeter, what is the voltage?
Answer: 2.5 V
